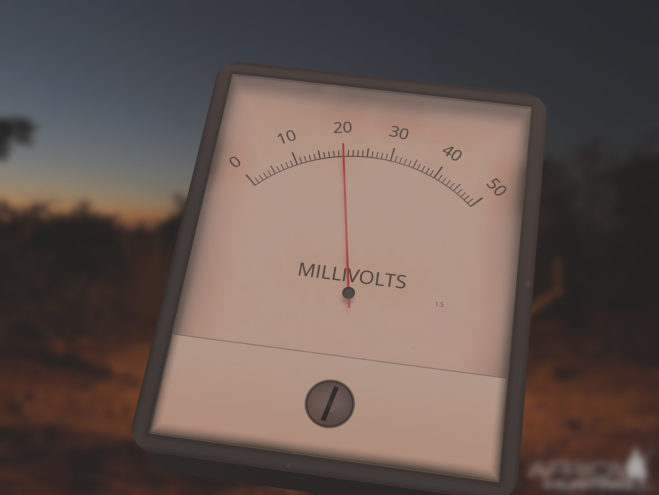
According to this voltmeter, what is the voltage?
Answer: 20 mV
